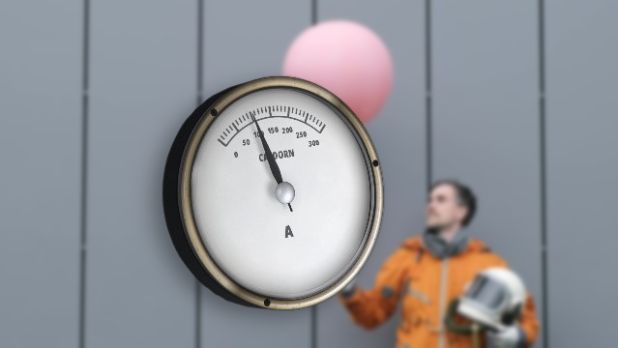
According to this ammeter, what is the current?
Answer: 100 A
